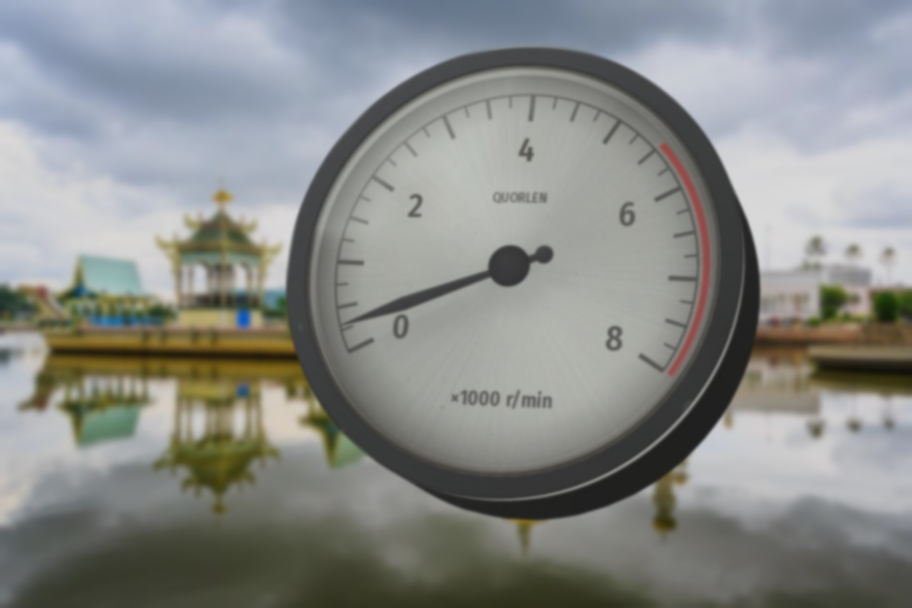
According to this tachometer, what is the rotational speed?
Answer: 250 rpm
